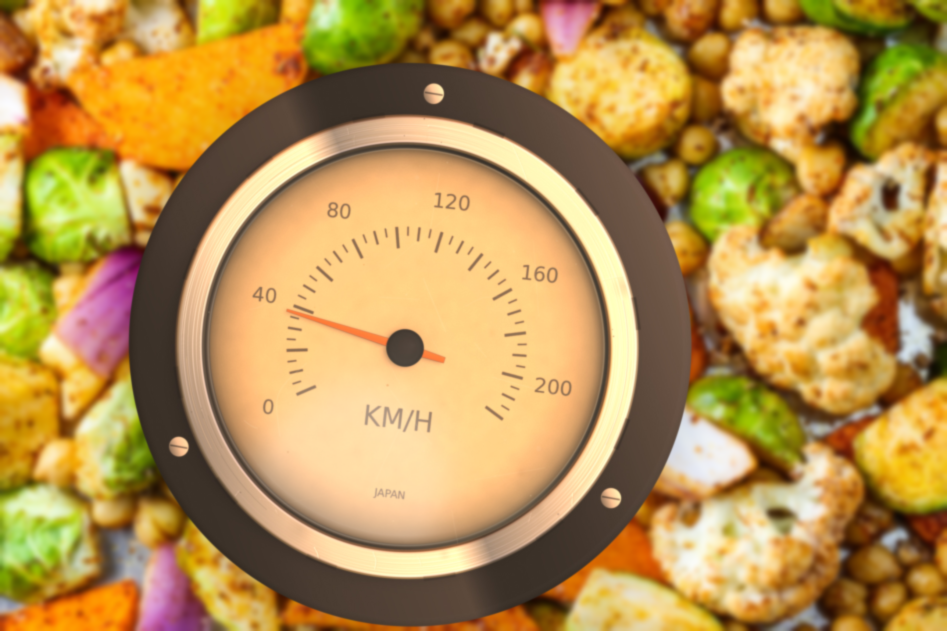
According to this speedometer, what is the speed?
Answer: 37.5 km/h
